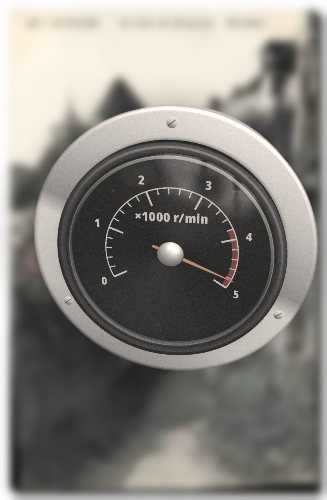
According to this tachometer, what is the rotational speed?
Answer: 4800 rpm
